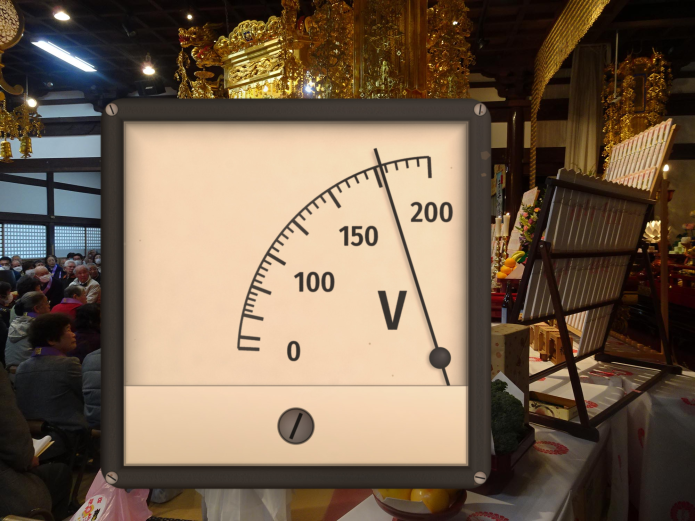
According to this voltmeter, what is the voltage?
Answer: 177.5 V
